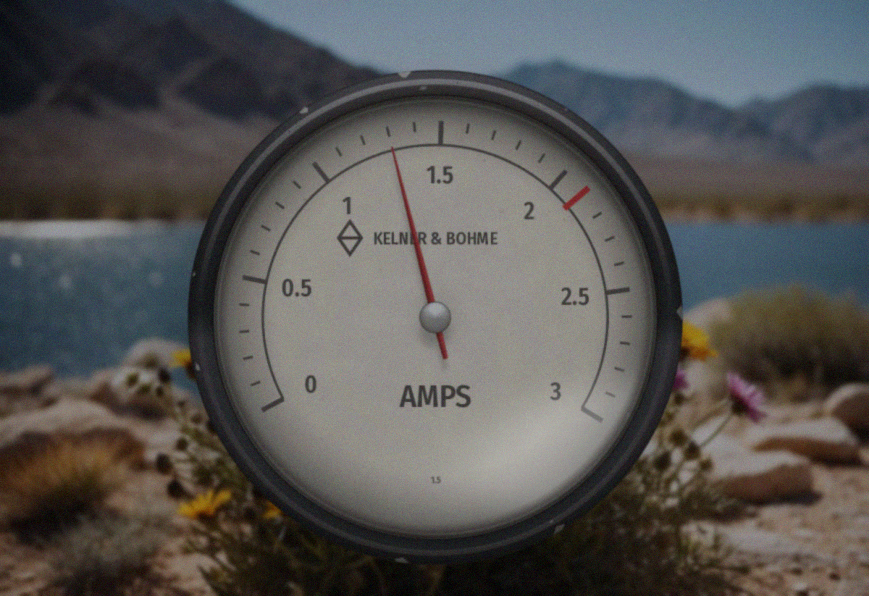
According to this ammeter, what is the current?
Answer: 1.3 A
